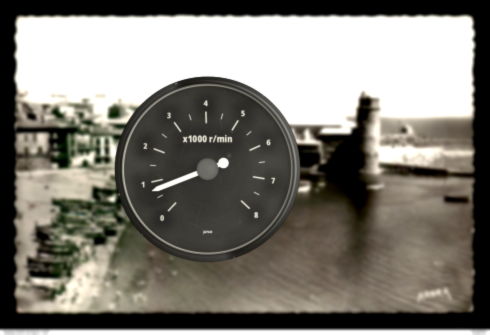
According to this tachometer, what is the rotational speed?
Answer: 750 rpm
